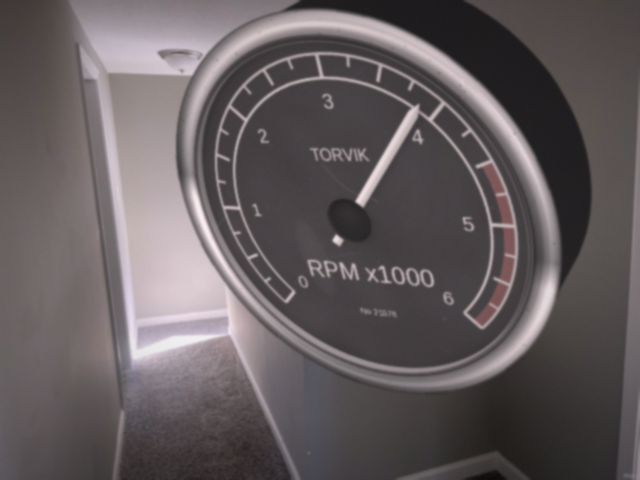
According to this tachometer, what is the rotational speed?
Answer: 3875 rpm
